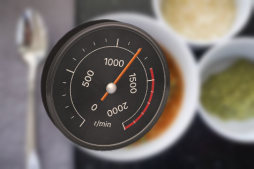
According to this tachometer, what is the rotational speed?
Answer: 1200 rpm
